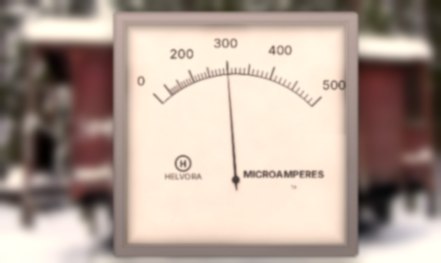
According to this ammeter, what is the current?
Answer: 300 µA
